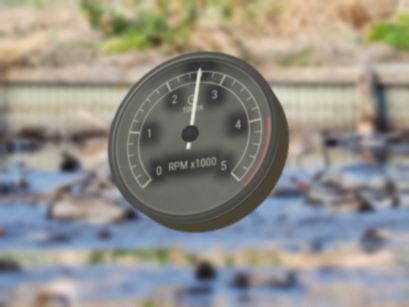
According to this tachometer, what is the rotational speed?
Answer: 2600 rpm
